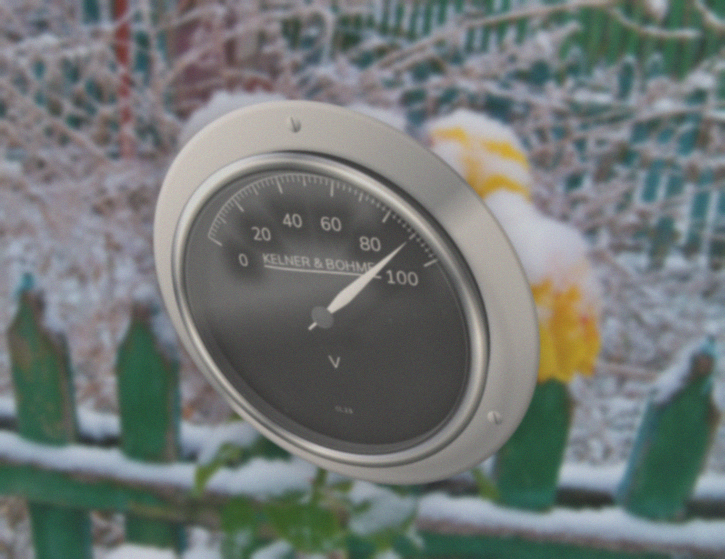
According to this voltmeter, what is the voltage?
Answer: 90 V
